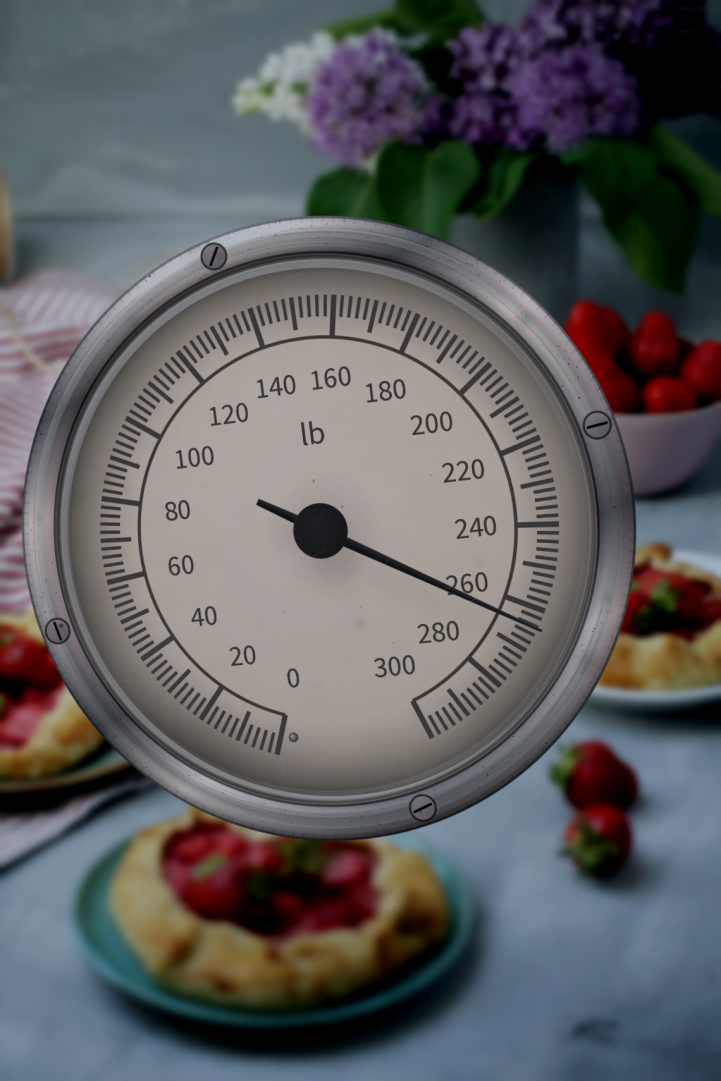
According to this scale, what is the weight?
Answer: 264 lb
